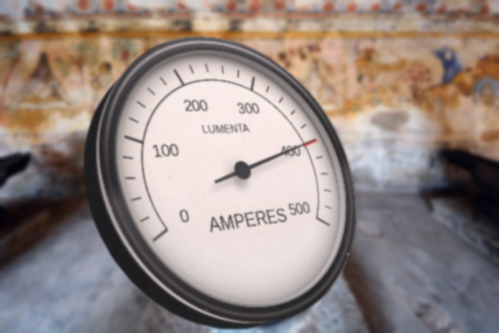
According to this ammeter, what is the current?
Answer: 400 A
